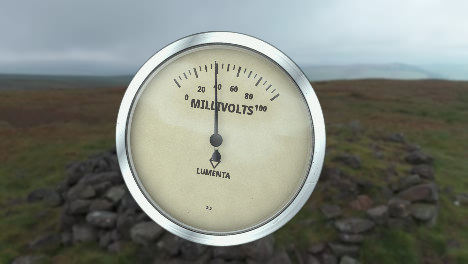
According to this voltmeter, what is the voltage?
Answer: 40 mV
